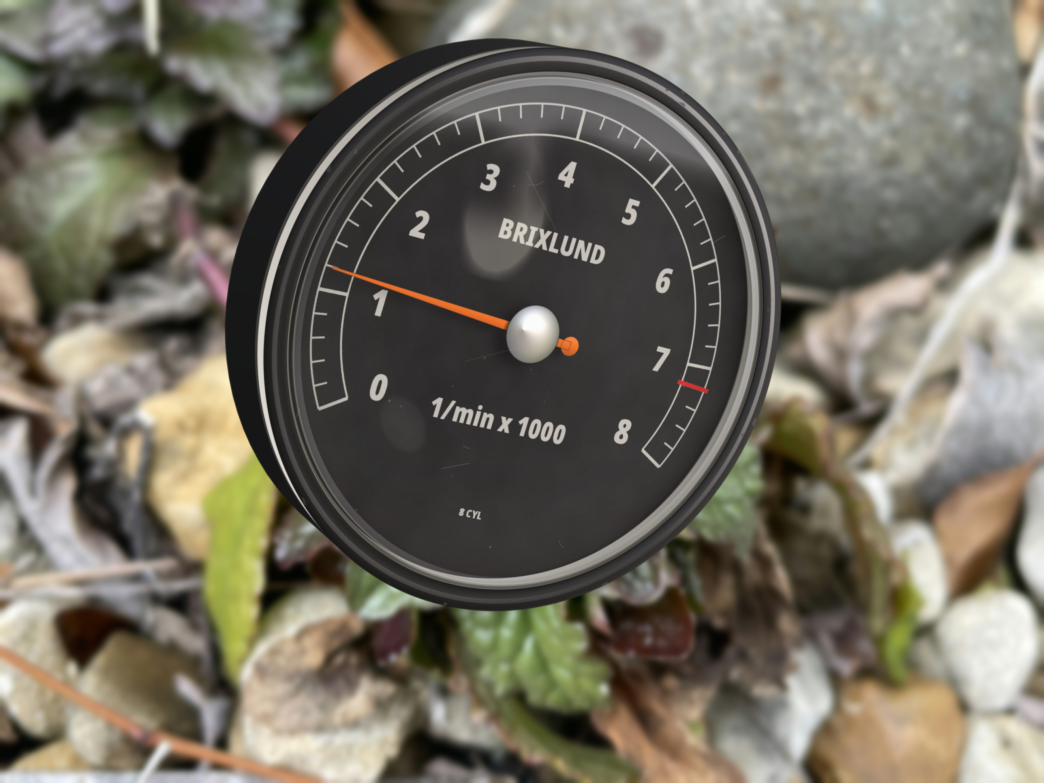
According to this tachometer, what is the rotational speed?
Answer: 1200 rpm
